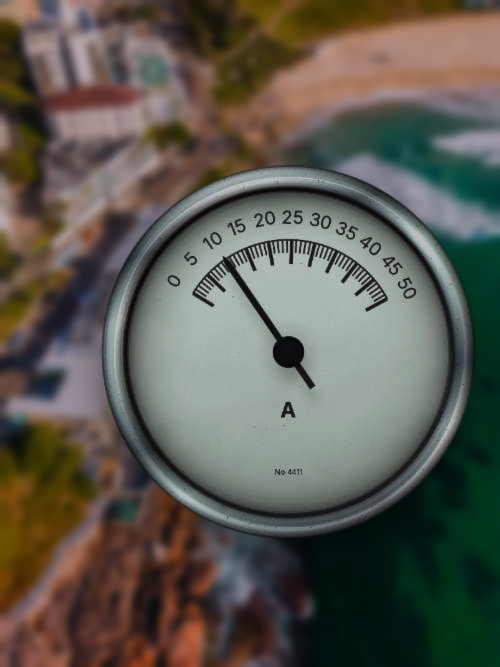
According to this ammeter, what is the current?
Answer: 10 A
